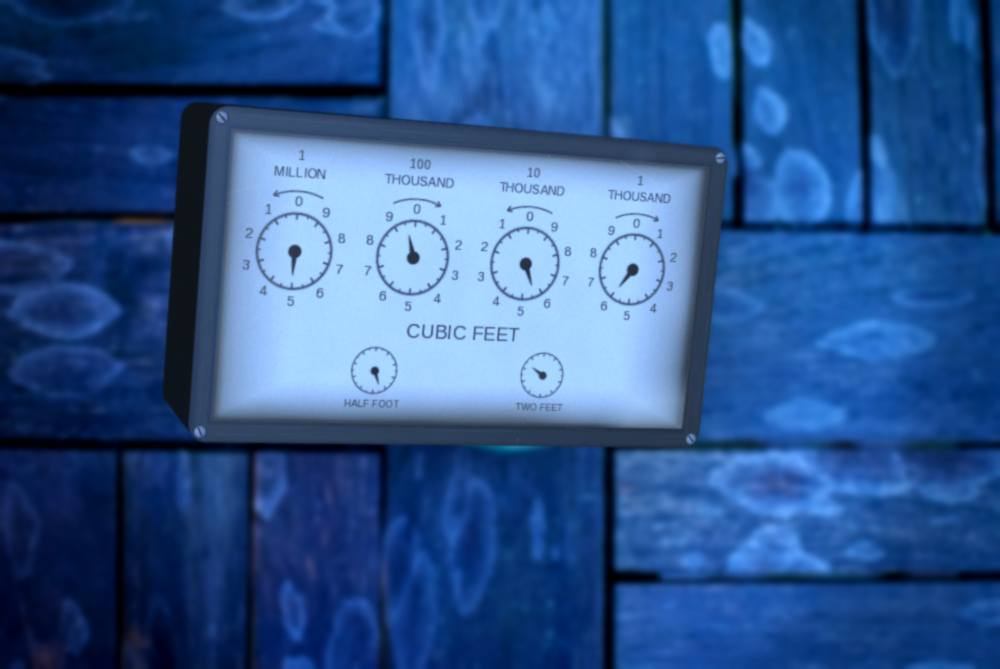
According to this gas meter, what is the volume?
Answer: 495600 ft³
